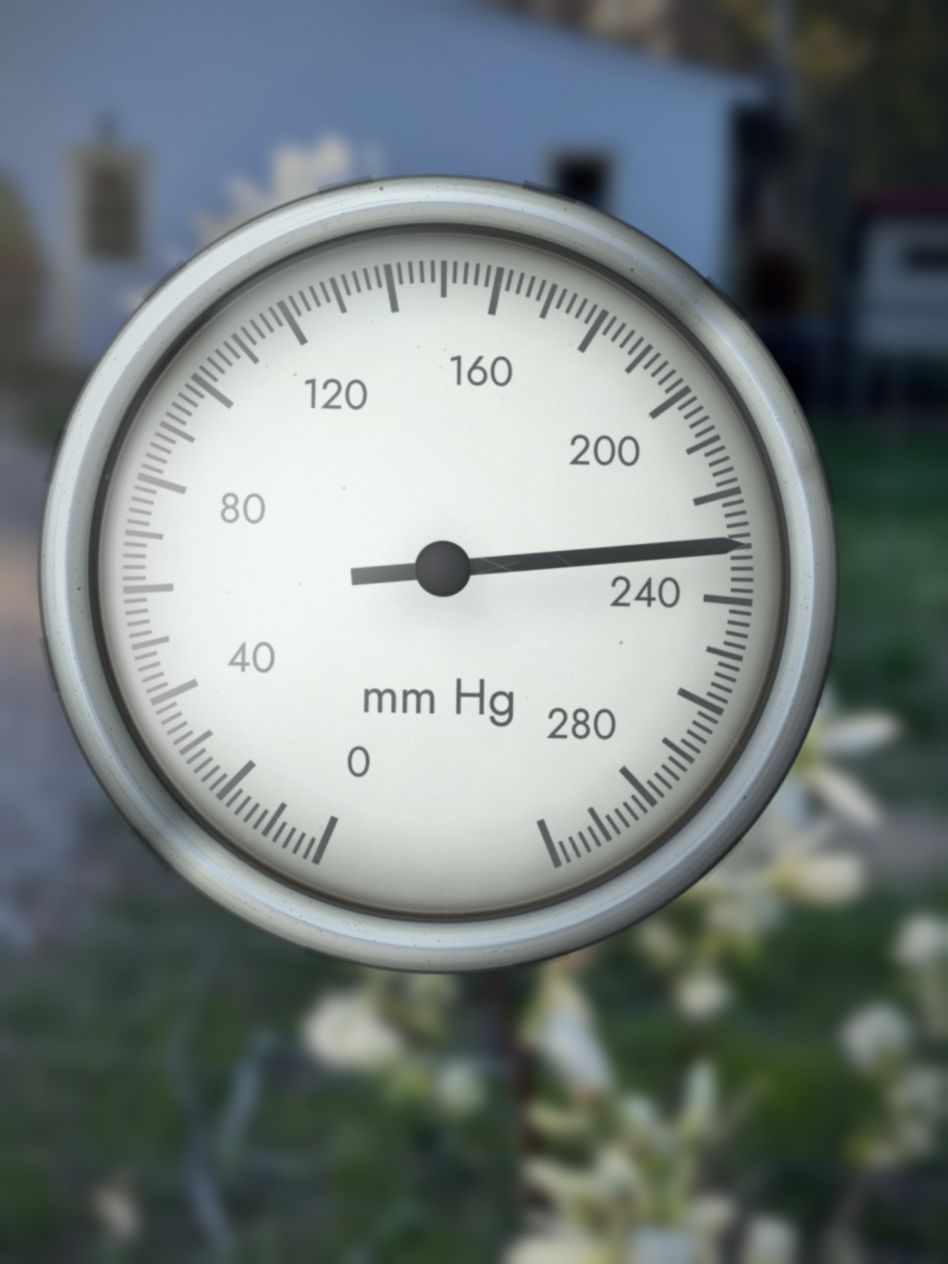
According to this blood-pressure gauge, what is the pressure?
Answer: 230 mmHg
